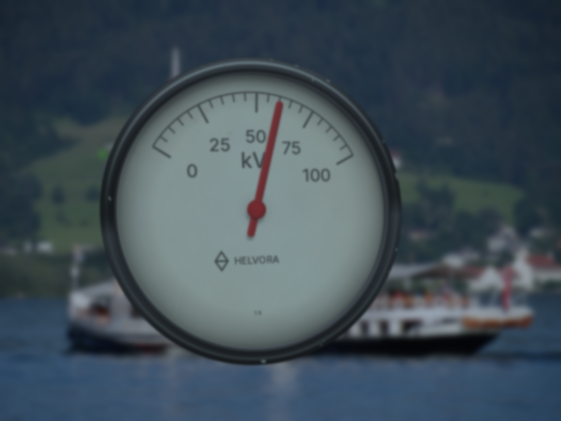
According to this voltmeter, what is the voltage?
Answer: 60 kV
